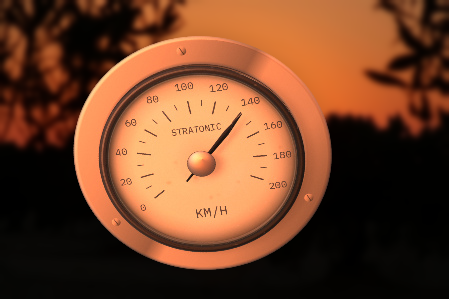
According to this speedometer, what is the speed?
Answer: 140 km/h
